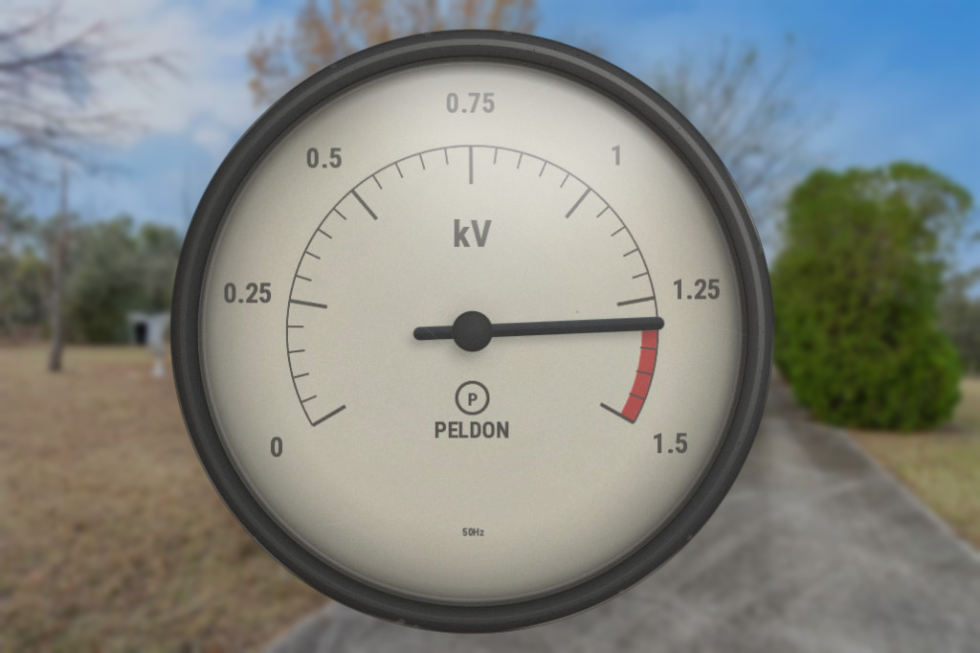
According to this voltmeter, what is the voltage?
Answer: 1.3 kV
